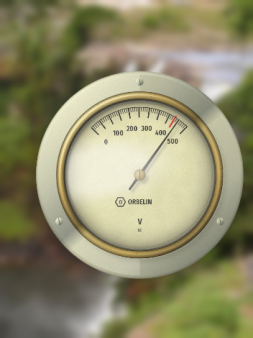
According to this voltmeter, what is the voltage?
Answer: 450 V
